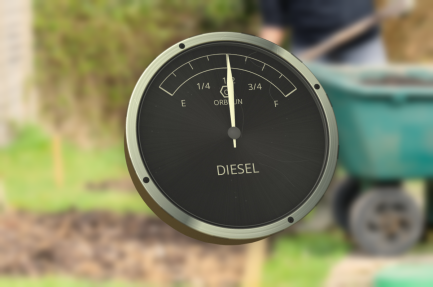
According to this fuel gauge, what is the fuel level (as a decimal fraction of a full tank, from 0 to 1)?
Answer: 0.5
